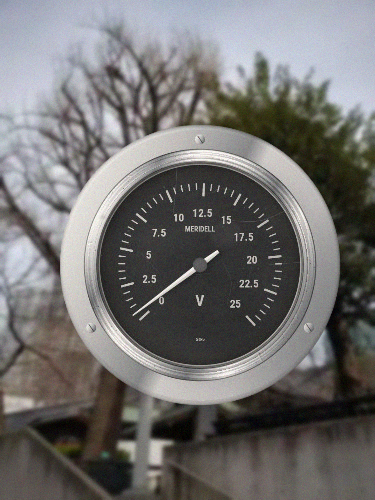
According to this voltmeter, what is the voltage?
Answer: 0.5 V
